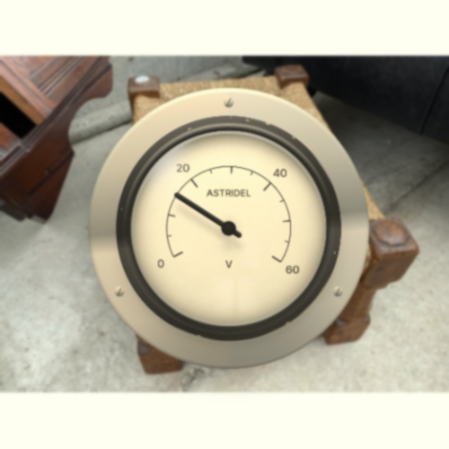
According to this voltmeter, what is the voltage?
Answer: 15 V
